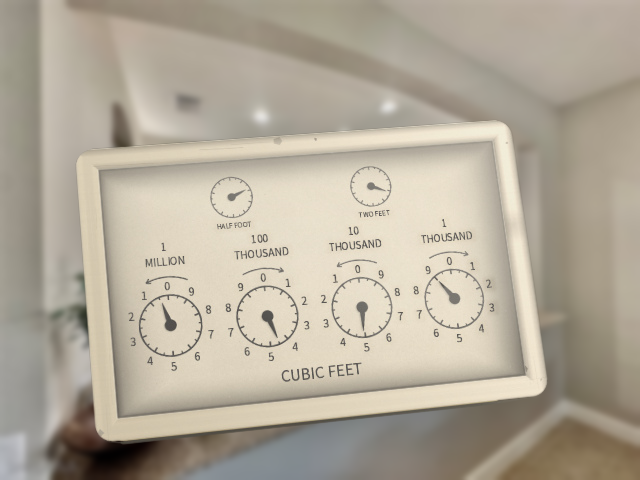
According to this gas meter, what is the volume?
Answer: 44900 ft³
